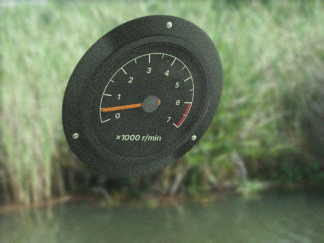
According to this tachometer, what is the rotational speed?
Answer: 500 rpm
